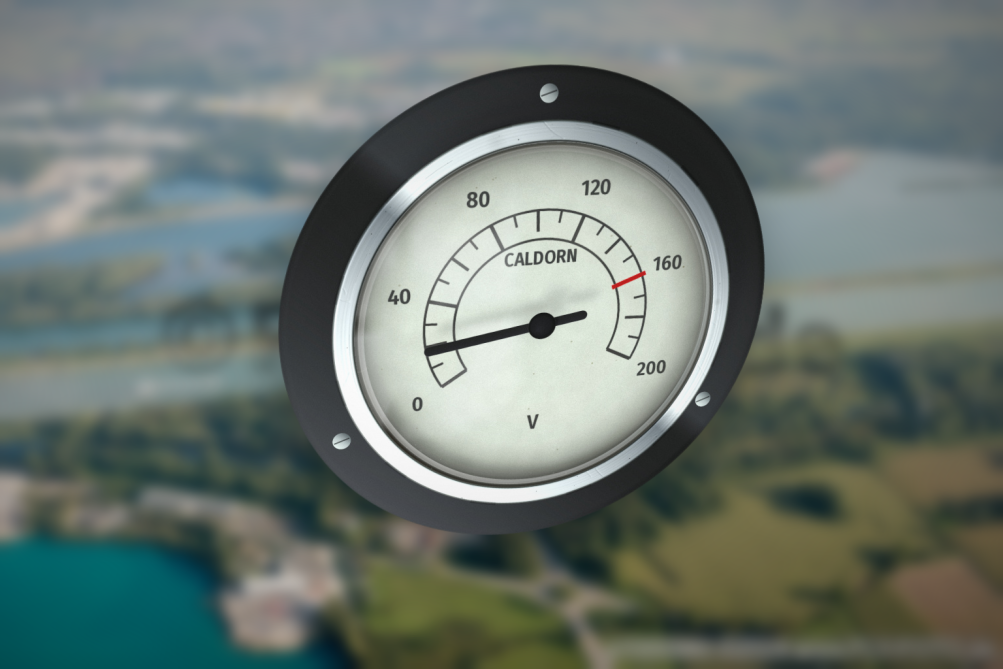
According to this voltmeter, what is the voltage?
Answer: 20 V
